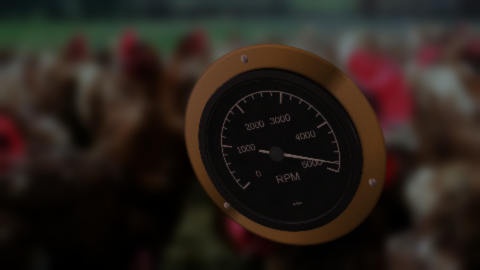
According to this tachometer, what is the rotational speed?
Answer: 4800 rpm
